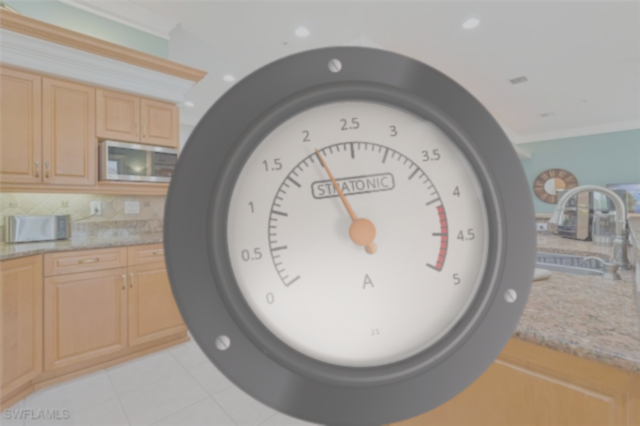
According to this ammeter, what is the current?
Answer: 2 A
